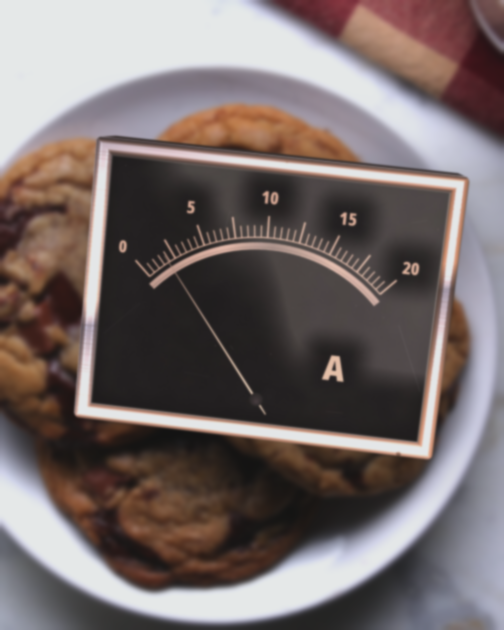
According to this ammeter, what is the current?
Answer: 2 A
